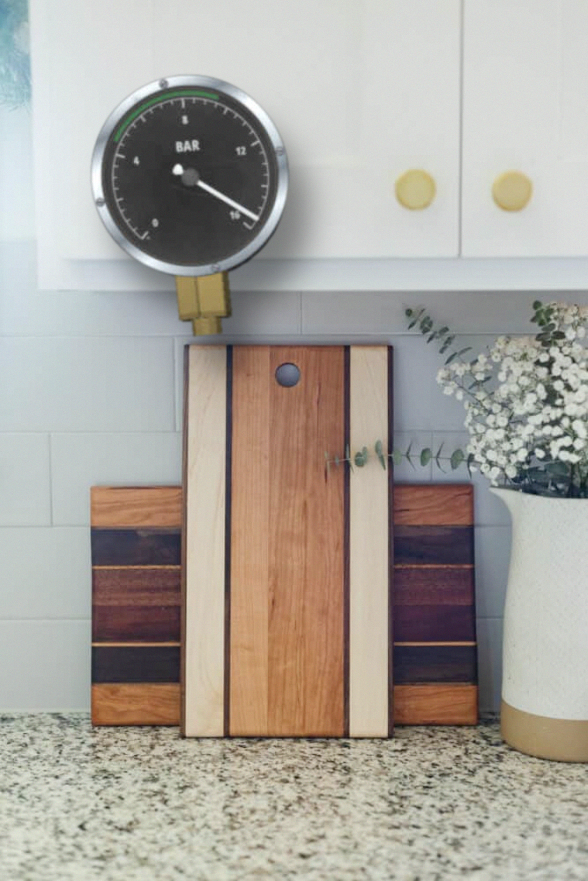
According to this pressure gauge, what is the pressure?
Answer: 15.5 bar
